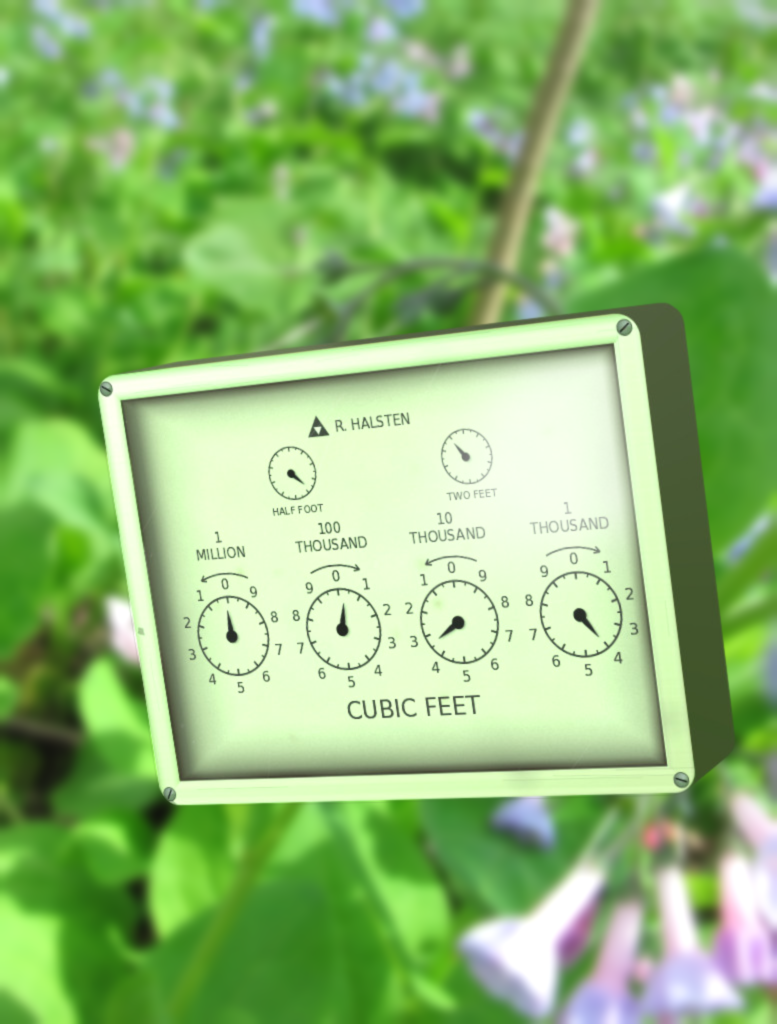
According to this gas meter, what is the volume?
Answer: 3400 ft³
